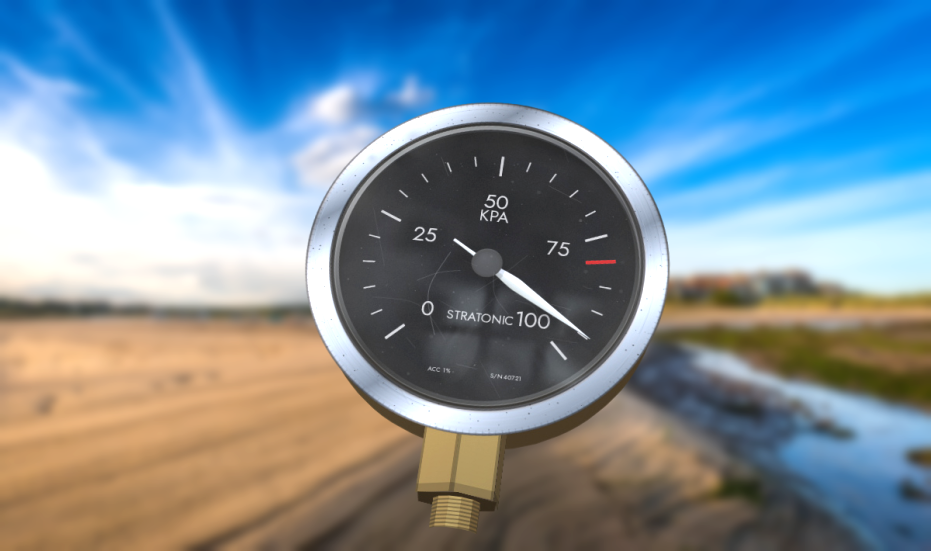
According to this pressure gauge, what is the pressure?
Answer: 95 kPa
